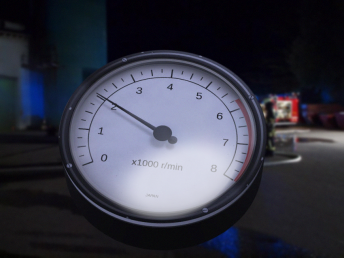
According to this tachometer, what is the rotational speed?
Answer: 2000 rpm
